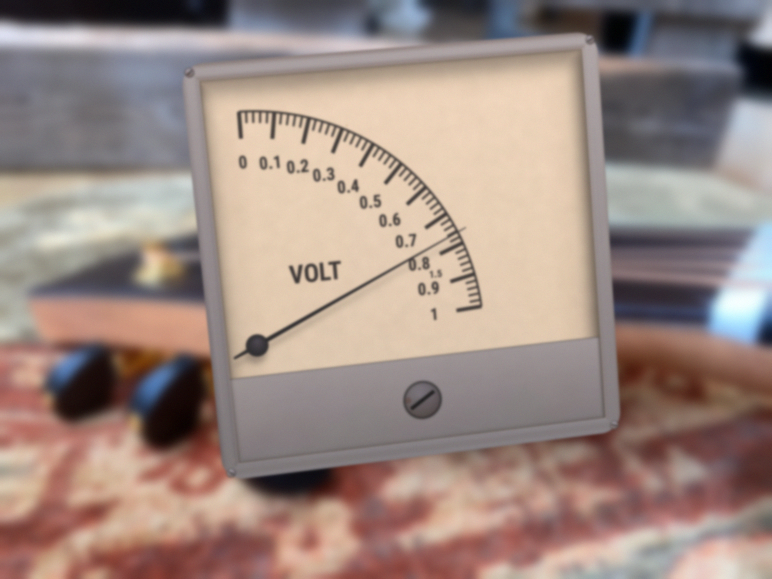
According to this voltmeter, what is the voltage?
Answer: 0.76 V
